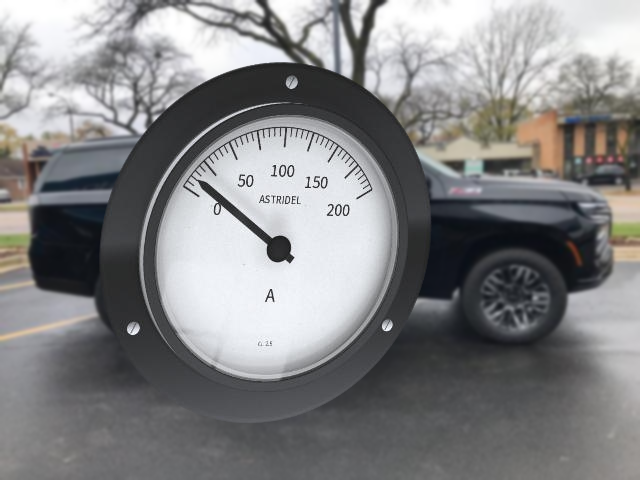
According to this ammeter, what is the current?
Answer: 10 A
